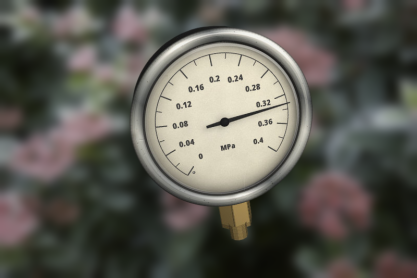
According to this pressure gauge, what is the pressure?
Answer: 0.33 MPa
